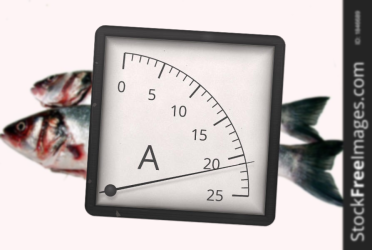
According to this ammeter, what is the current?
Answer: 21 A
